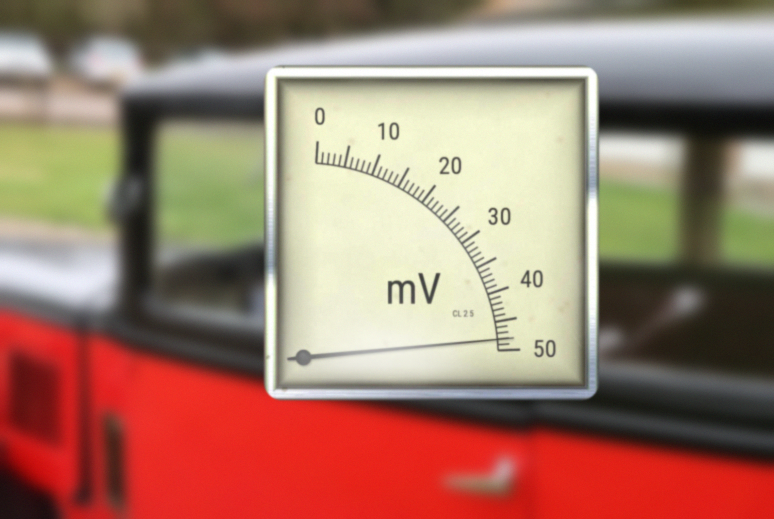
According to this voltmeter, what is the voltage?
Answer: 48 mV
